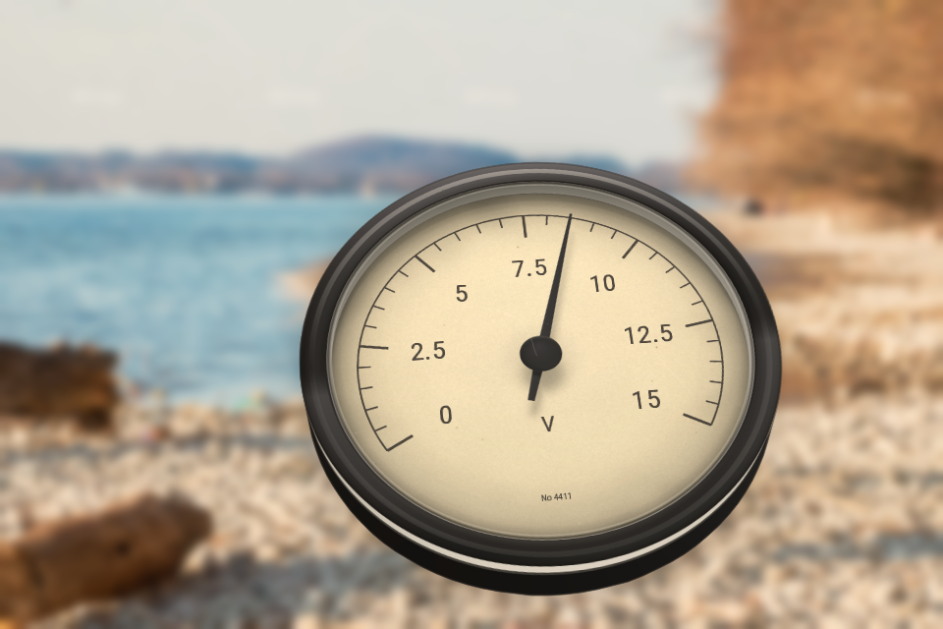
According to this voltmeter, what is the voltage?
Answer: 8.5 V
